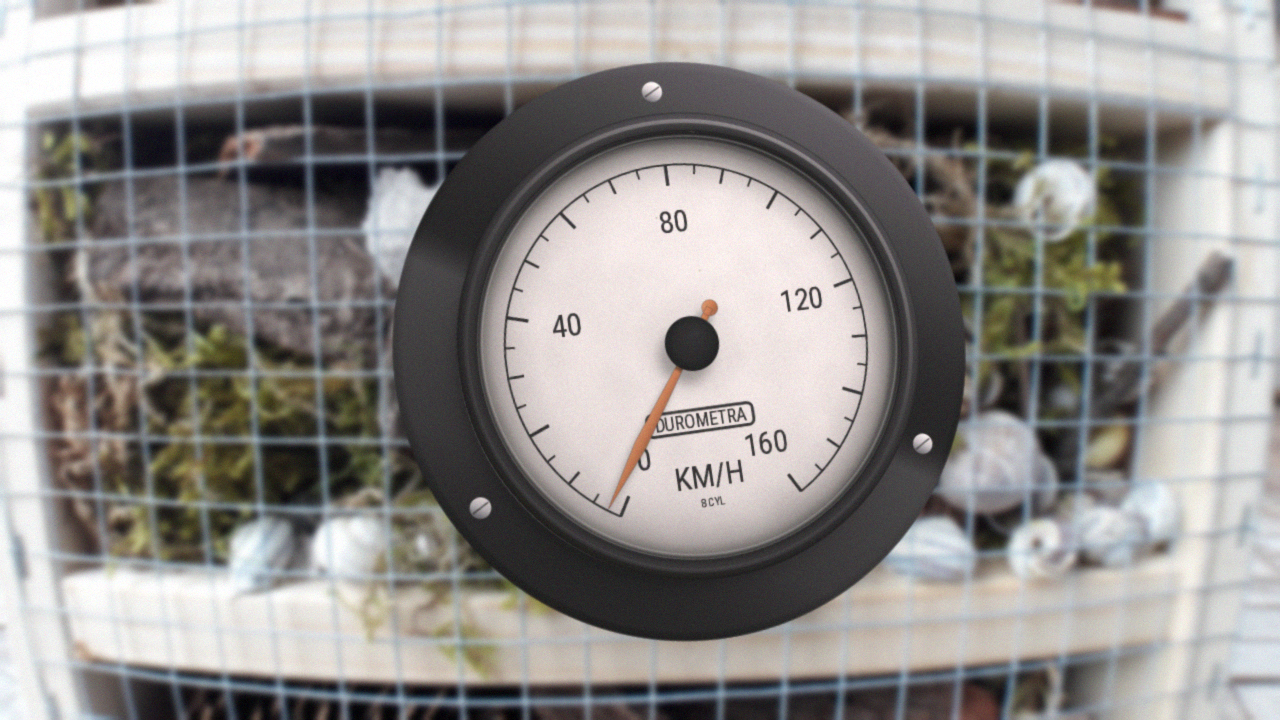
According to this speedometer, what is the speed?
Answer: 2.5 km/h
